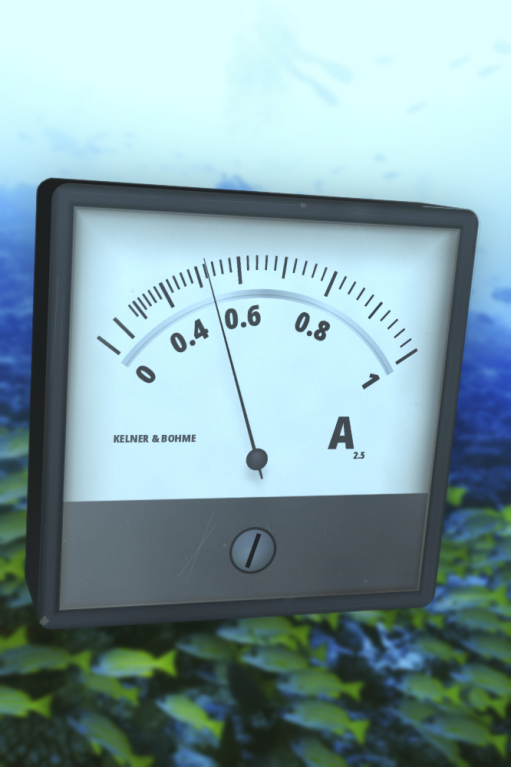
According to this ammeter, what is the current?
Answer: 0.52 A
